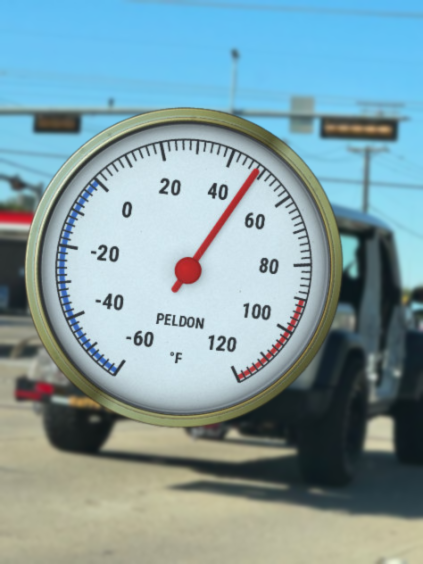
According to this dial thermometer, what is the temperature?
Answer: 48 °F
